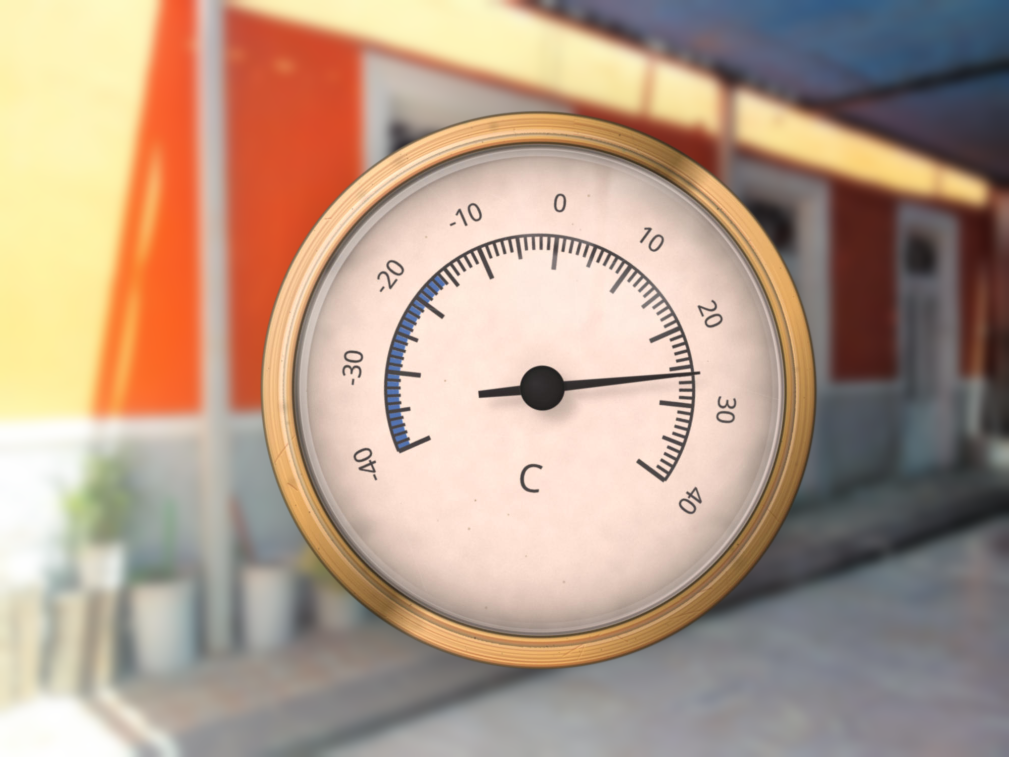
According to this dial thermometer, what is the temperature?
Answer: 26 °C
